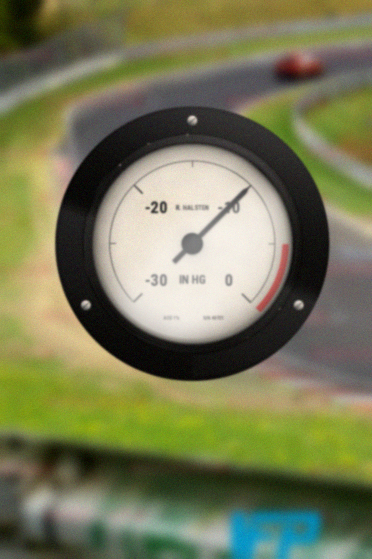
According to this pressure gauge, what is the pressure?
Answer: -10 inHg
